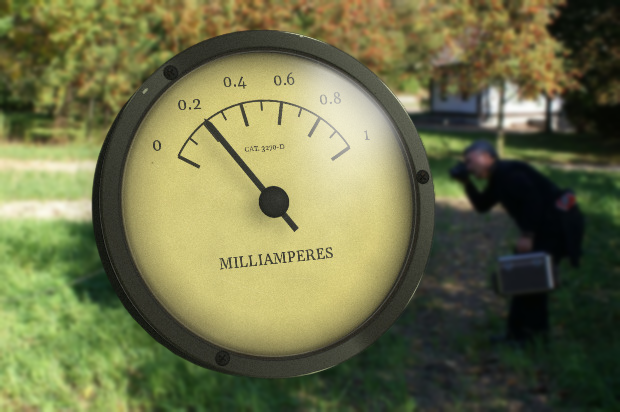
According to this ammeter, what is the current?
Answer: 0.2 mA
